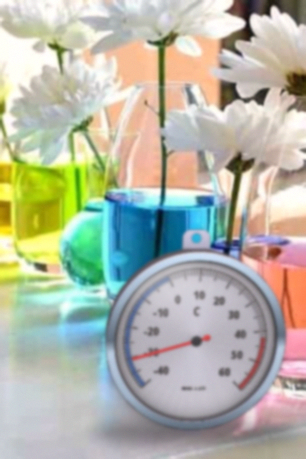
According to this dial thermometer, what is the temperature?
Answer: -30 °C
